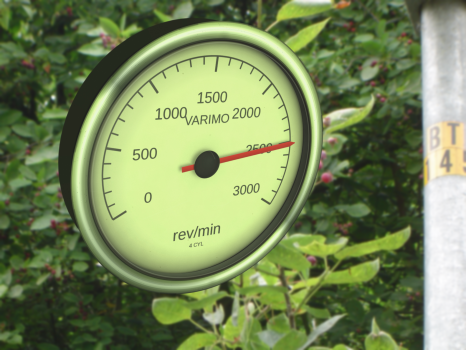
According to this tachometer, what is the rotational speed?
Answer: 2500 rpm
